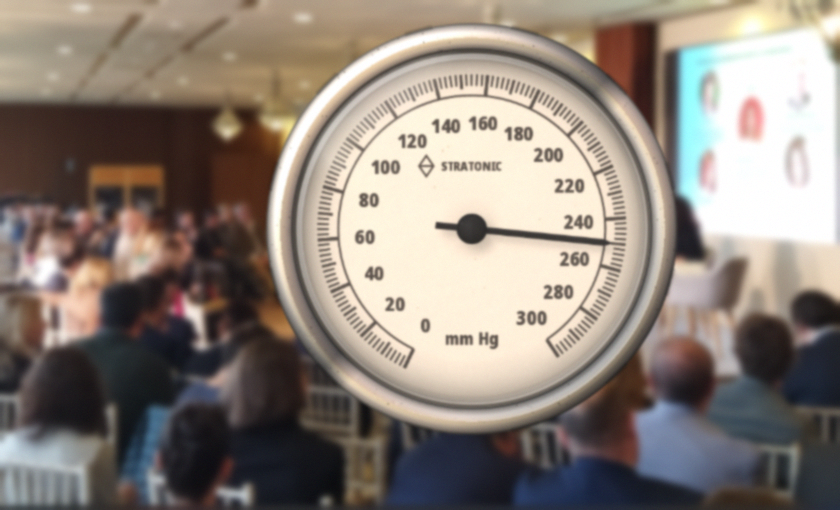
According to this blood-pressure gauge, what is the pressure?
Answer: 250 mmHg
